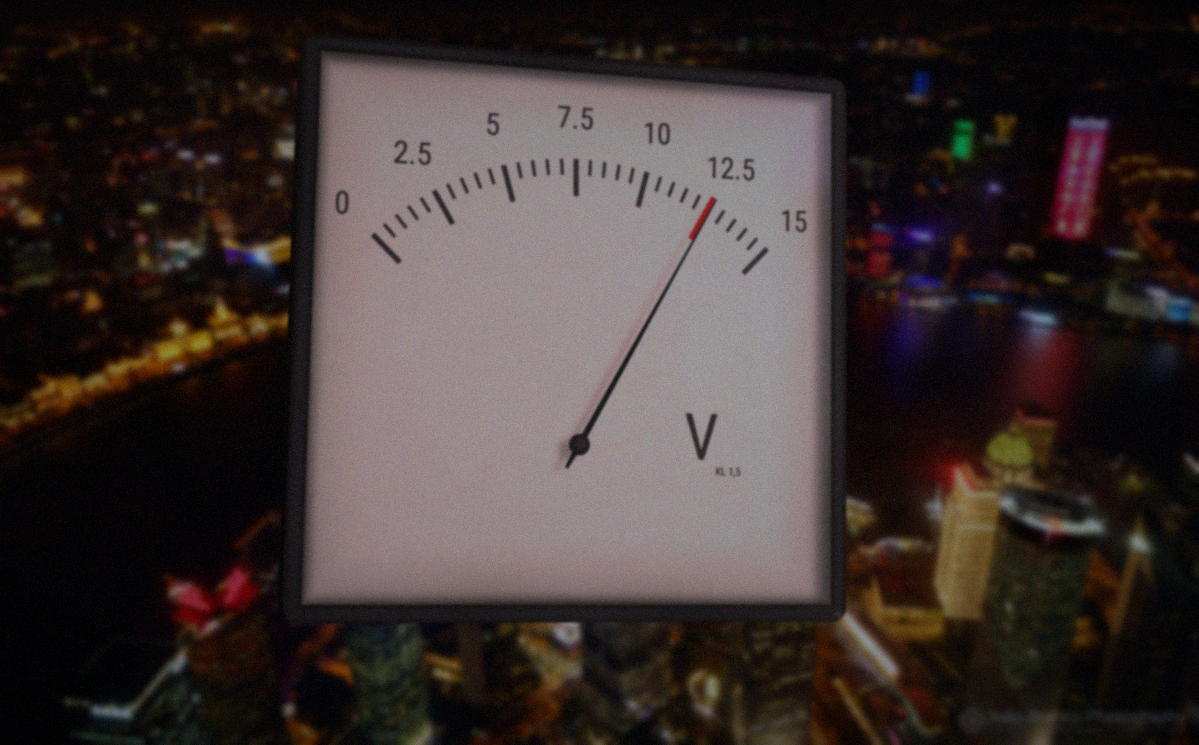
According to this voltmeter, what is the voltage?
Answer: 12.5 V
